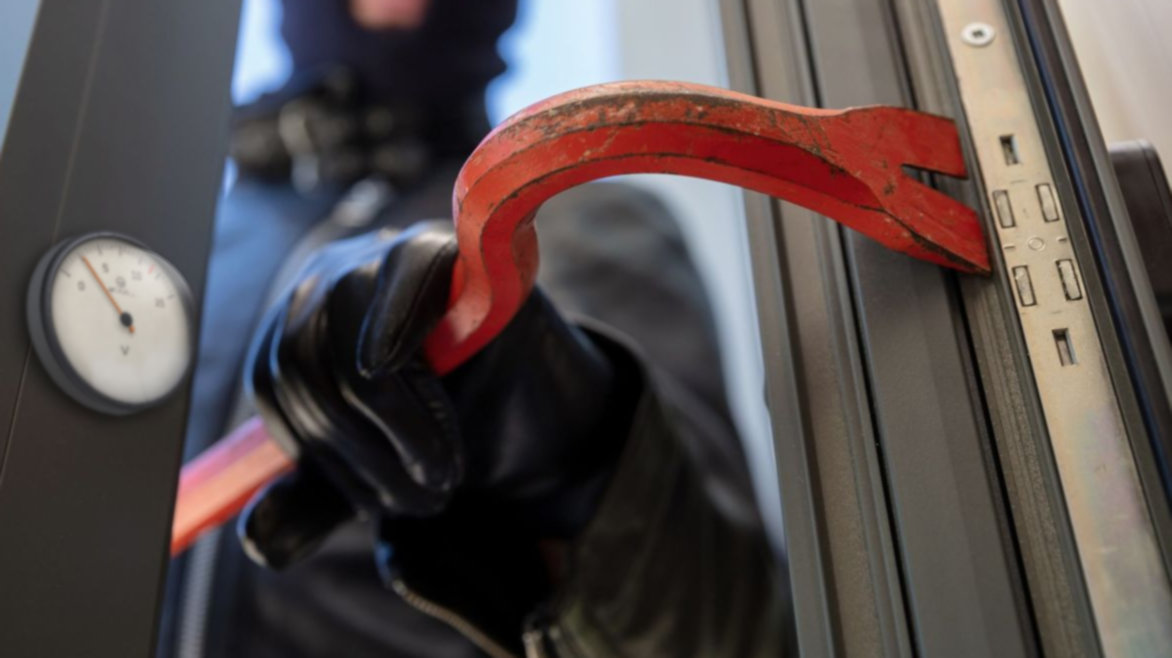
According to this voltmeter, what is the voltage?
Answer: 2.5 V
